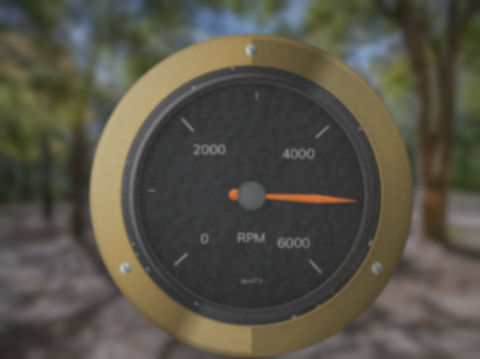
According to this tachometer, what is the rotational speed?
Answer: 5000 rpm
